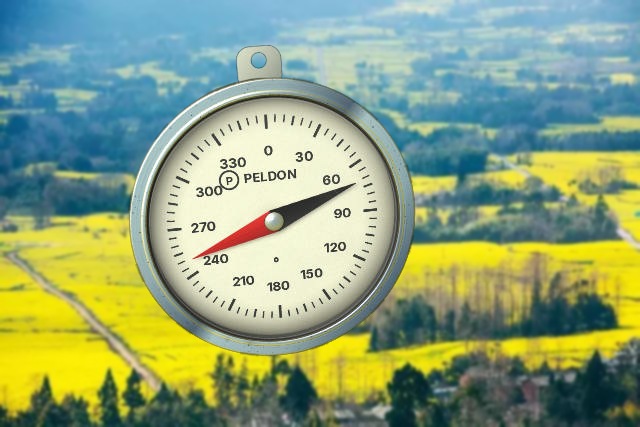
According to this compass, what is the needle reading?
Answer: 250 °
